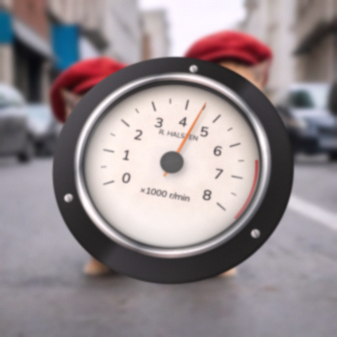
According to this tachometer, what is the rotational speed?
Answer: 4500 rpm
